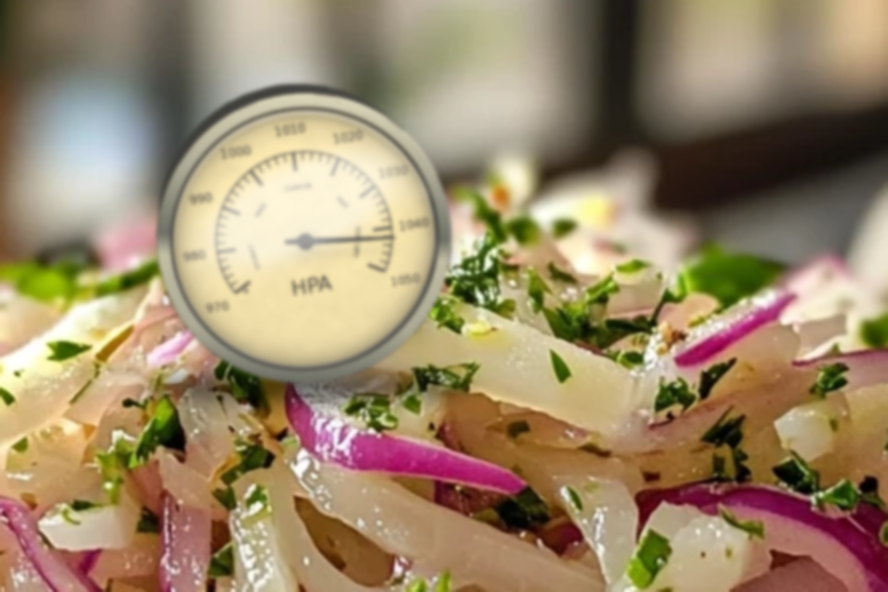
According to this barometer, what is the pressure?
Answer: 1042 hPa
